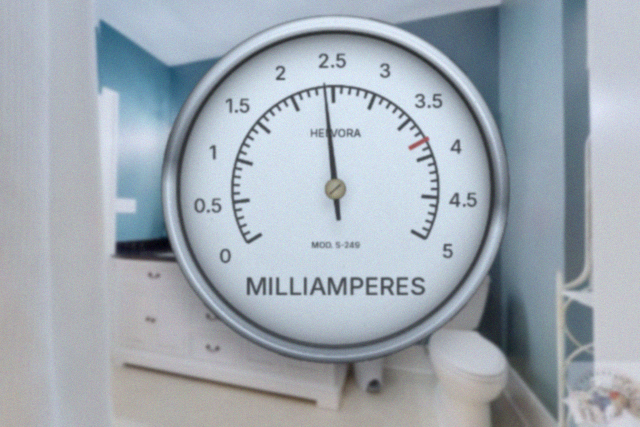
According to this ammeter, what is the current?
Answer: 2.4 mA
